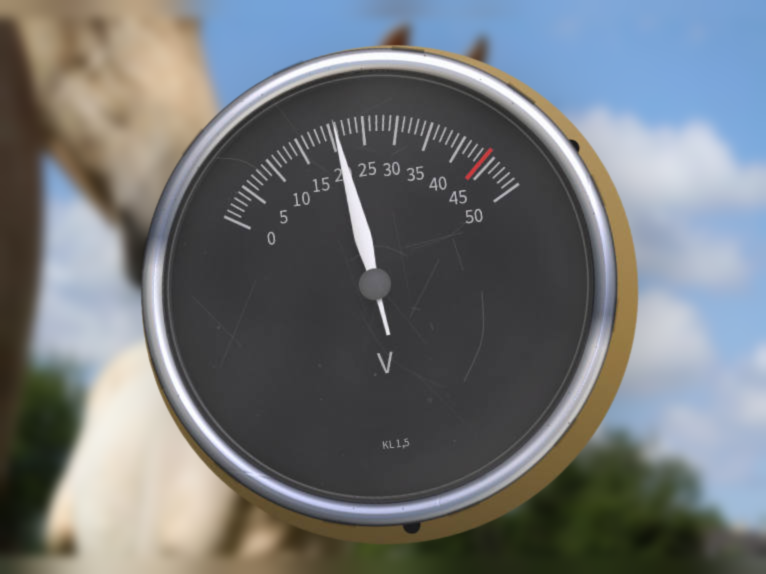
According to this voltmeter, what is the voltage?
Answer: 21 V
